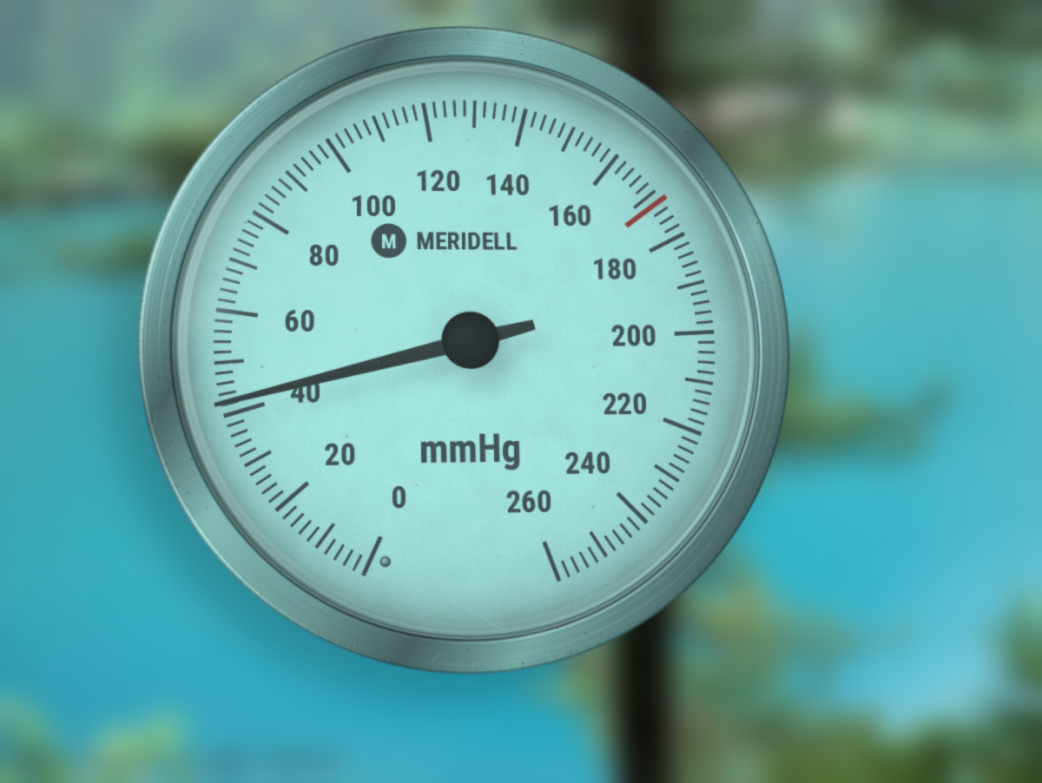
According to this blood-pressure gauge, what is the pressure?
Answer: 42 mmHg
